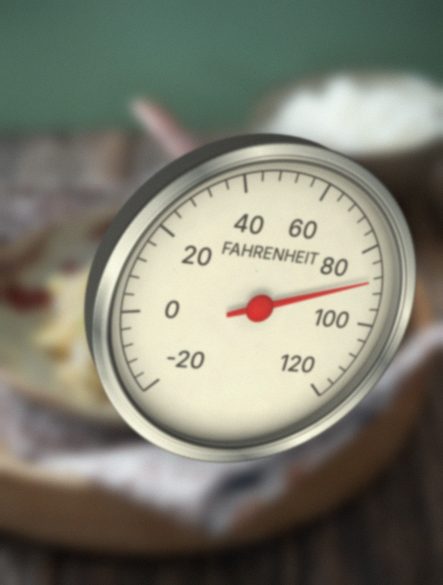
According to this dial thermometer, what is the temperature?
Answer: 88 °F
